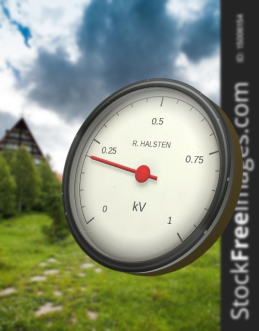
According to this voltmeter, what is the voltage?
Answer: 0.2 kV
